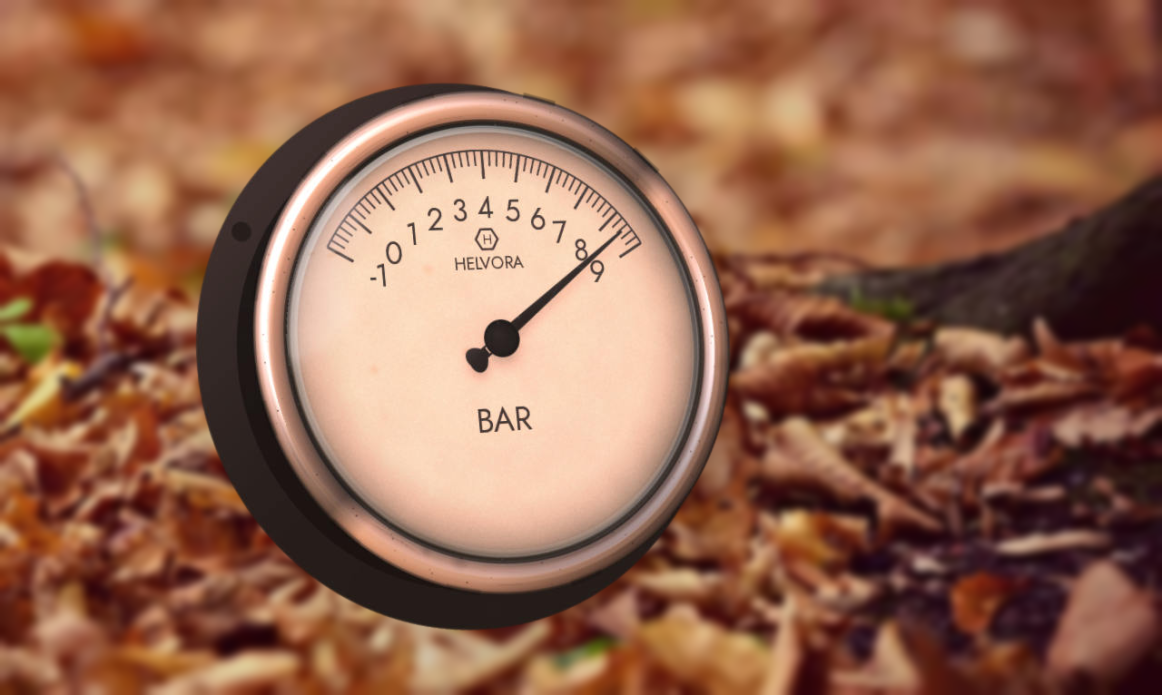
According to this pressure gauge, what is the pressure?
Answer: 8.4 bar
